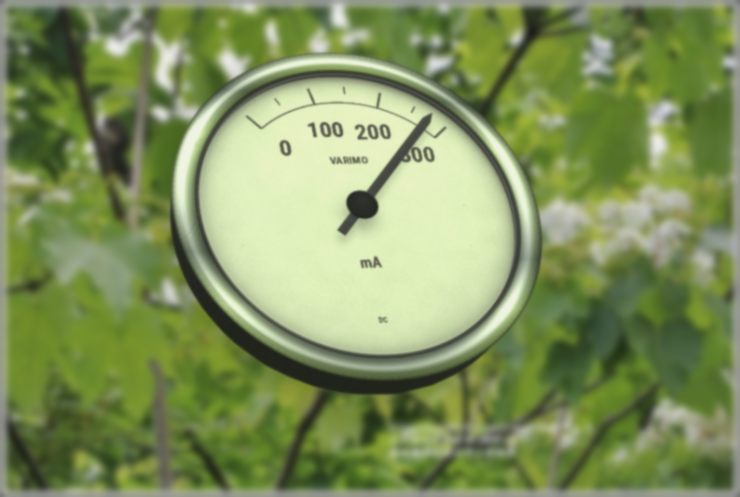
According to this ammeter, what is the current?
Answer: 275 mA
